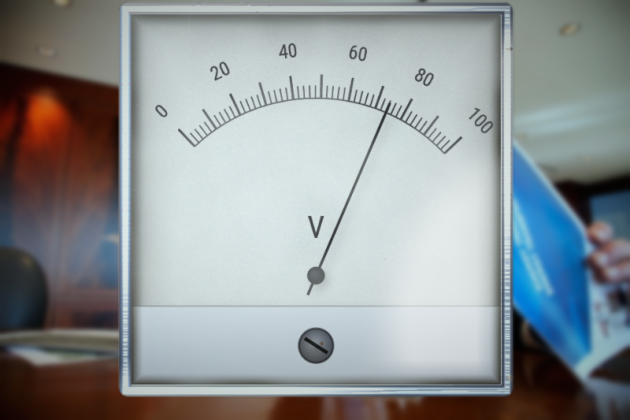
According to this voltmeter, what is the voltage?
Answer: 74 V
